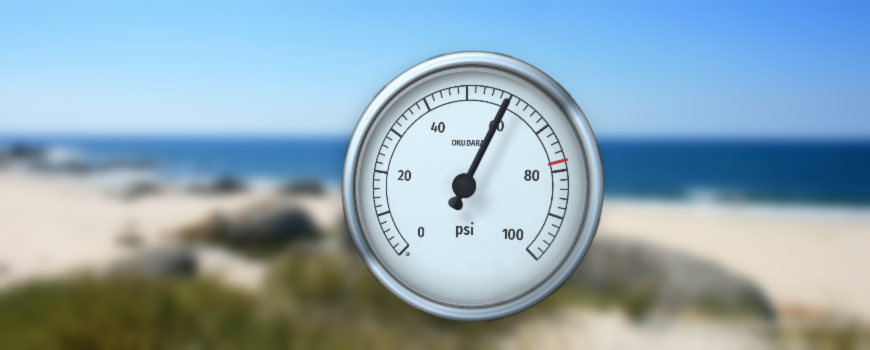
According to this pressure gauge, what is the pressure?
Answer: 60 psi
